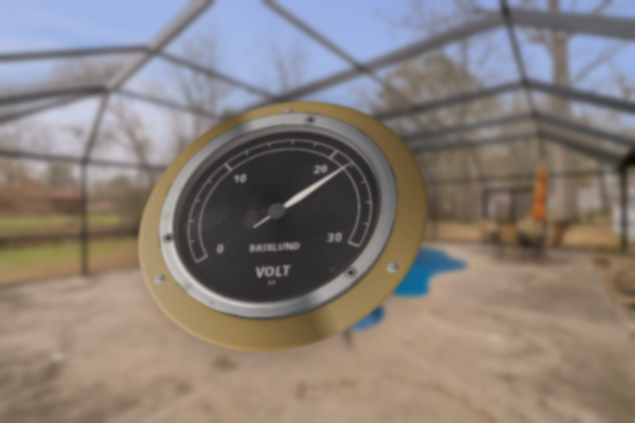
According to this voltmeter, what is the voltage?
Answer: 22 V
